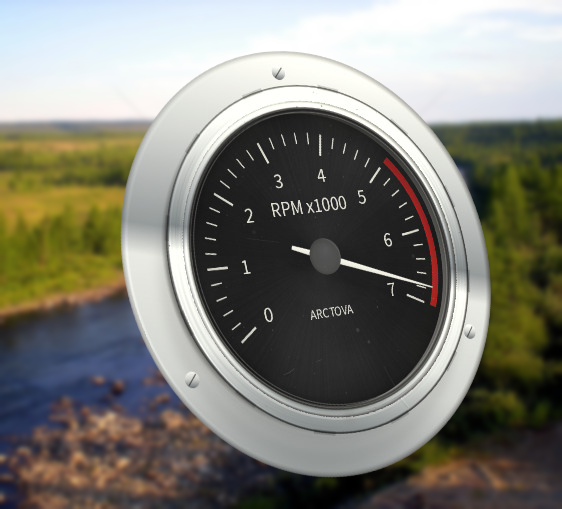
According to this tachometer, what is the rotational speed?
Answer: 6800 rpm
